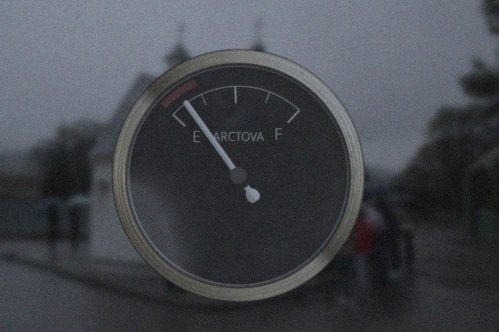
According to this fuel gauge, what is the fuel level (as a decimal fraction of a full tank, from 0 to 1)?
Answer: 0.125
